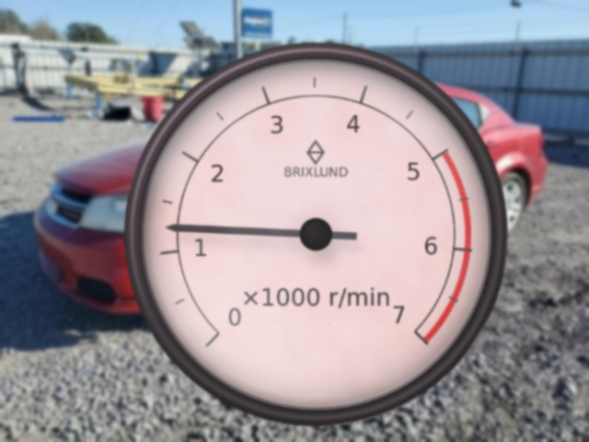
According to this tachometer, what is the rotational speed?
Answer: 1250 rpm
